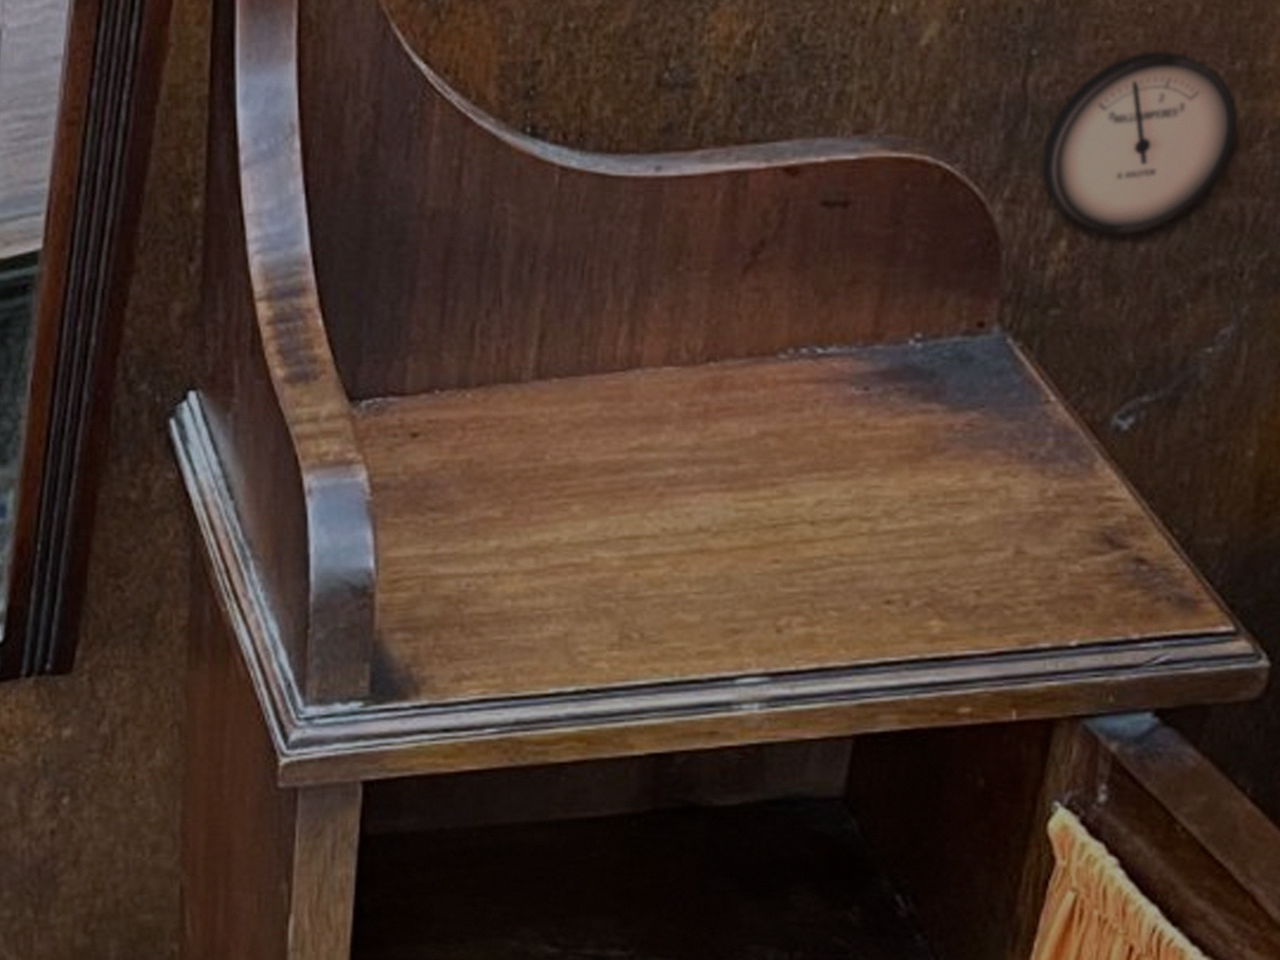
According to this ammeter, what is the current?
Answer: 1 mA
